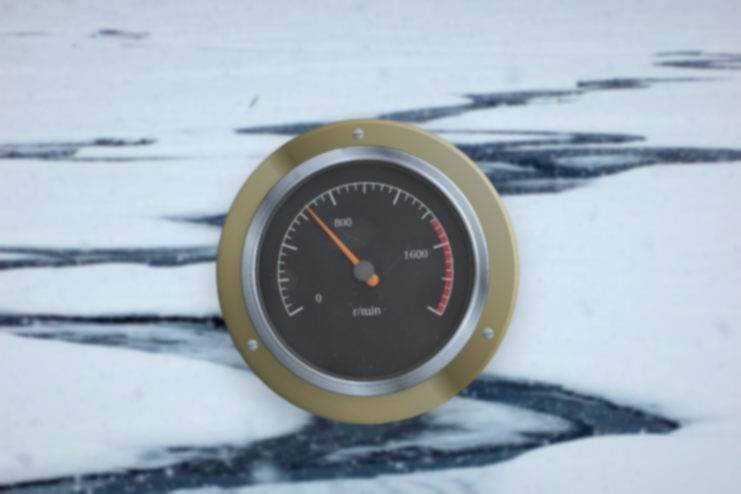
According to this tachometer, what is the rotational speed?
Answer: 650 rpm
